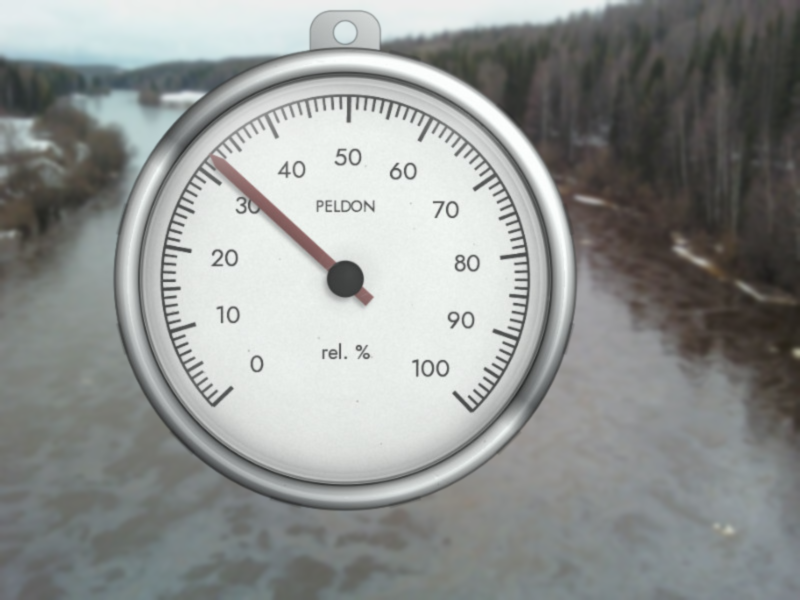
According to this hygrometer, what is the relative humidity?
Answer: 32 %
